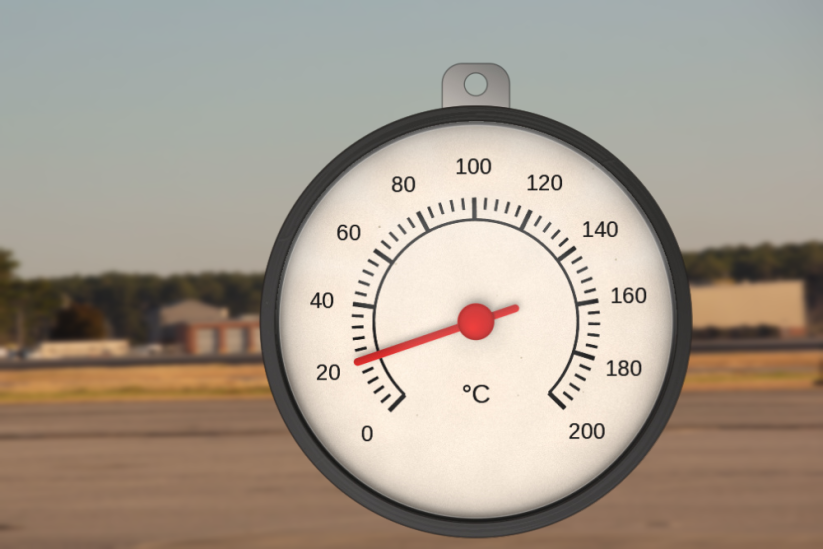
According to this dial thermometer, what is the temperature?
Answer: 20 °C
